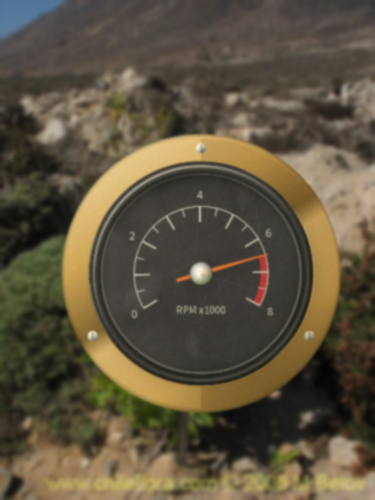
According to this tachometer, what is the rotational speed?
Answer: 6500 rpm
